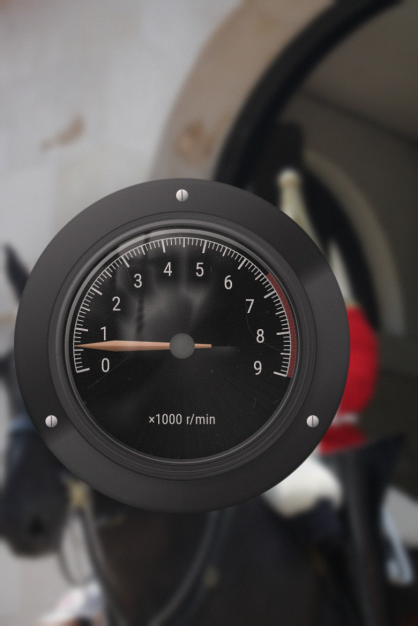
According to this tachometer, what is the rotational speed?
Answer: 600 rpm
